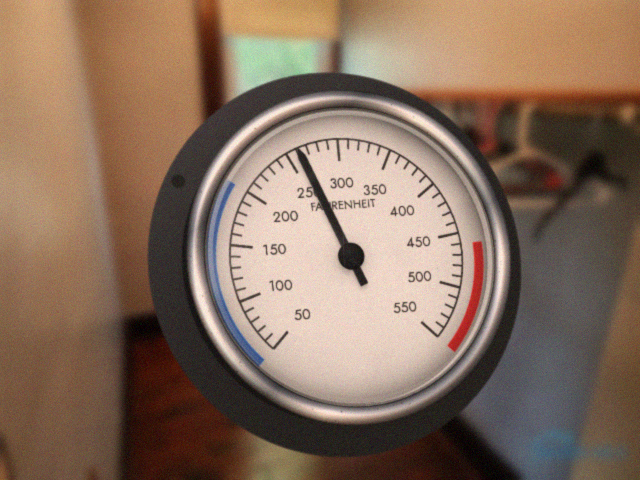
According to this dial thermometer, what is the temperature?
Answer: 260 °F
